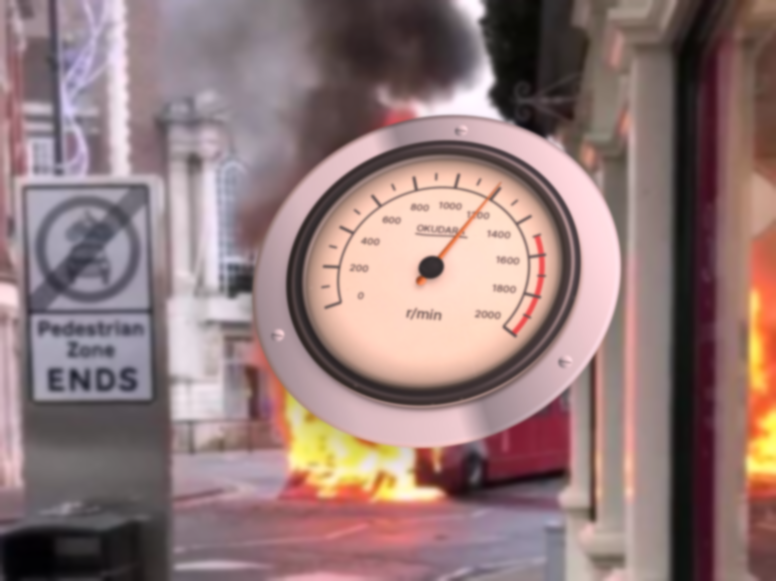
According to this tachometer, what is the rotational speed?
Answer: 1200 rpm
